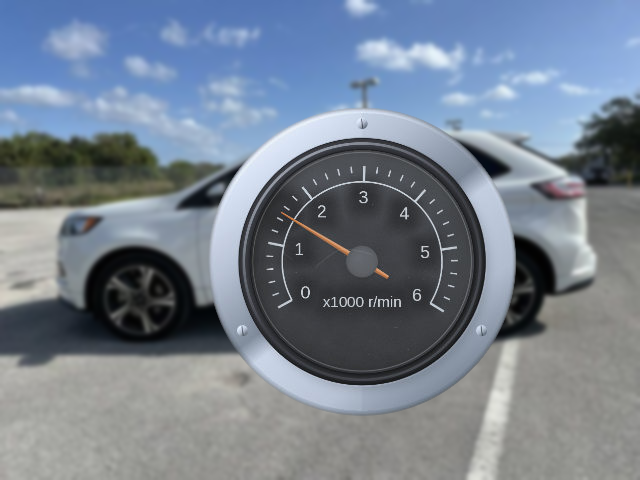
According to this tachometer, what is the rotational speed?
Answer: 1500 rpm
